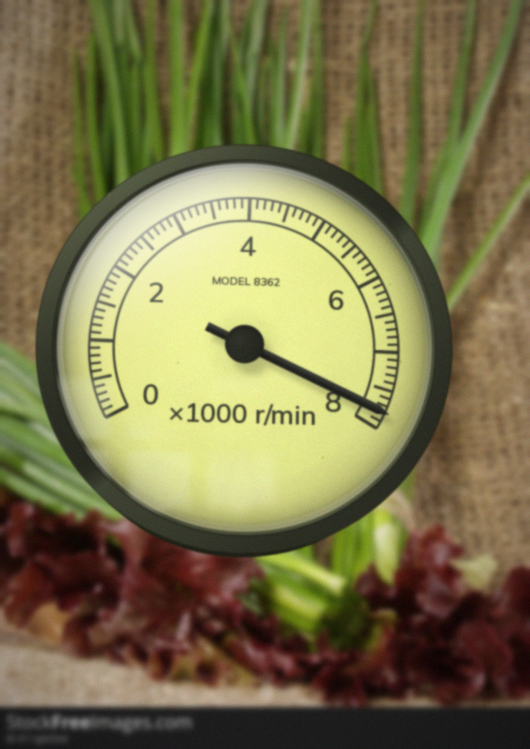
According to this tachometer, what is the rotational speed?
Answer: 7800 rpm
